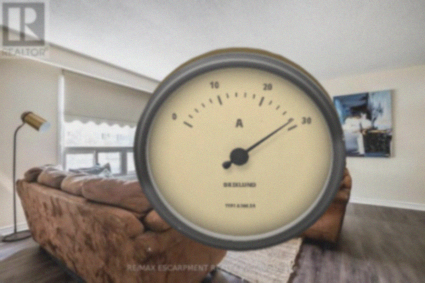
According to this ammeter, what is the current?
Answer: 28 A
